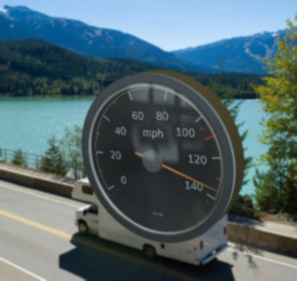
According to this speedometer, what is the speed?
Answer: 135 mph
